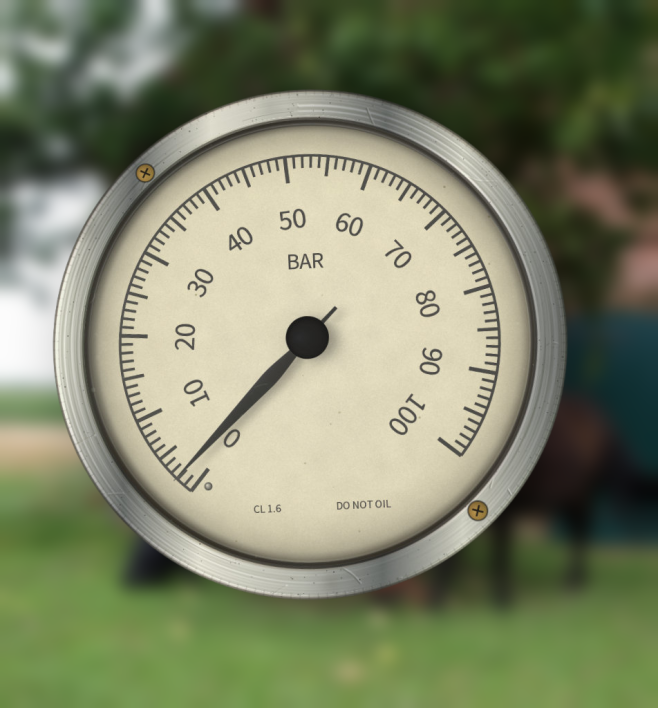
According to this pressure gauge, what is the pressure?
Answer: 2 bar
